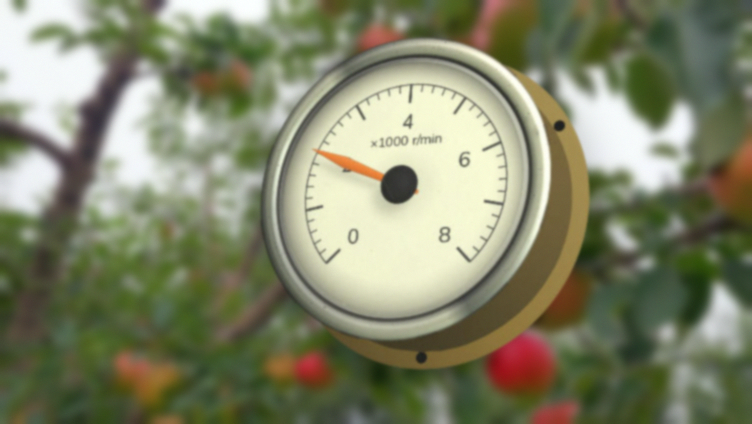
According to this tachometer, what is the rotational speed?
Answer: 2000 rpm
